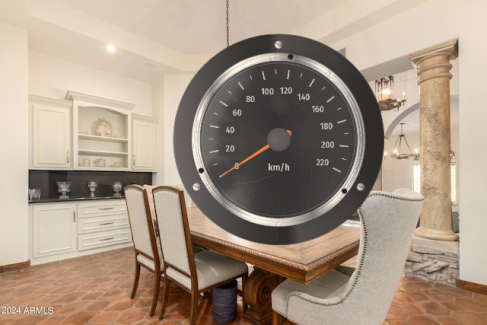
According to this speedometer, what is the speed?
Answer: 0 km/h
